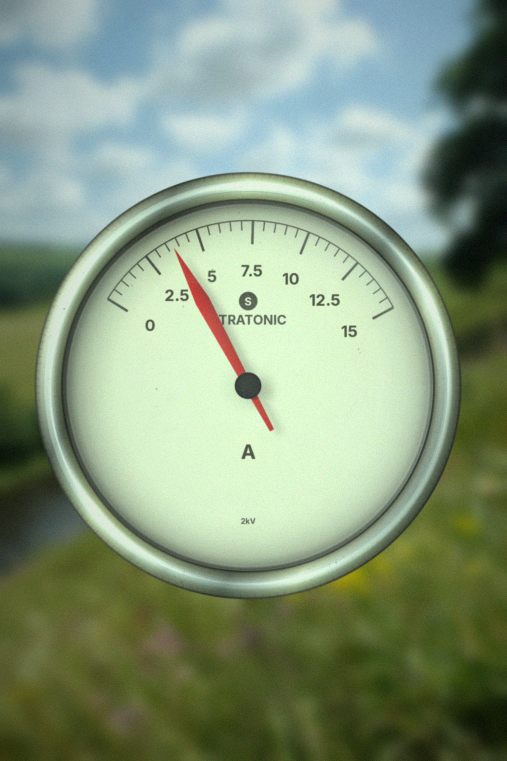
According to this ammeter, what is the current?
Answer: 3.75 A
